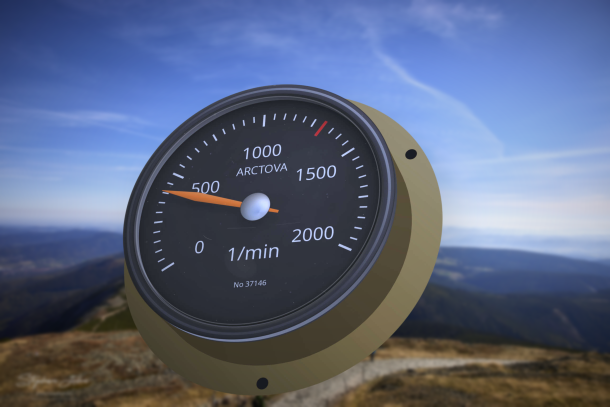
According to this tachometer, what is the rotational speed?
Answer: 400 rpm
